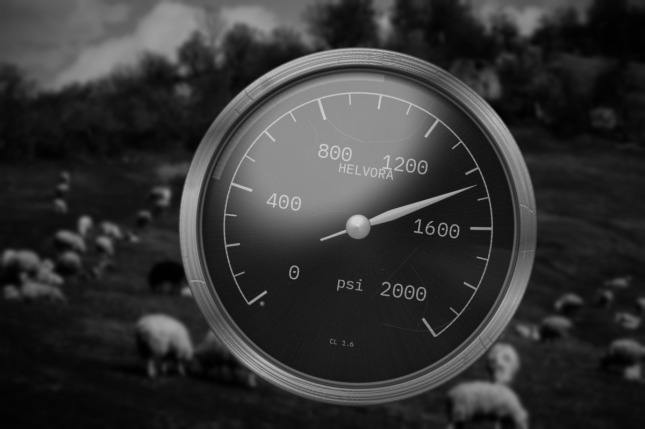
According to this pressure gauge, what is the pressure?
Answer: 1450 psi
